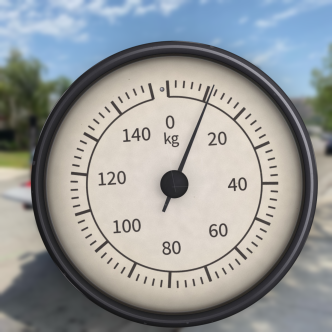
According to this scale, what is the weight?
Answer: 11 kg
